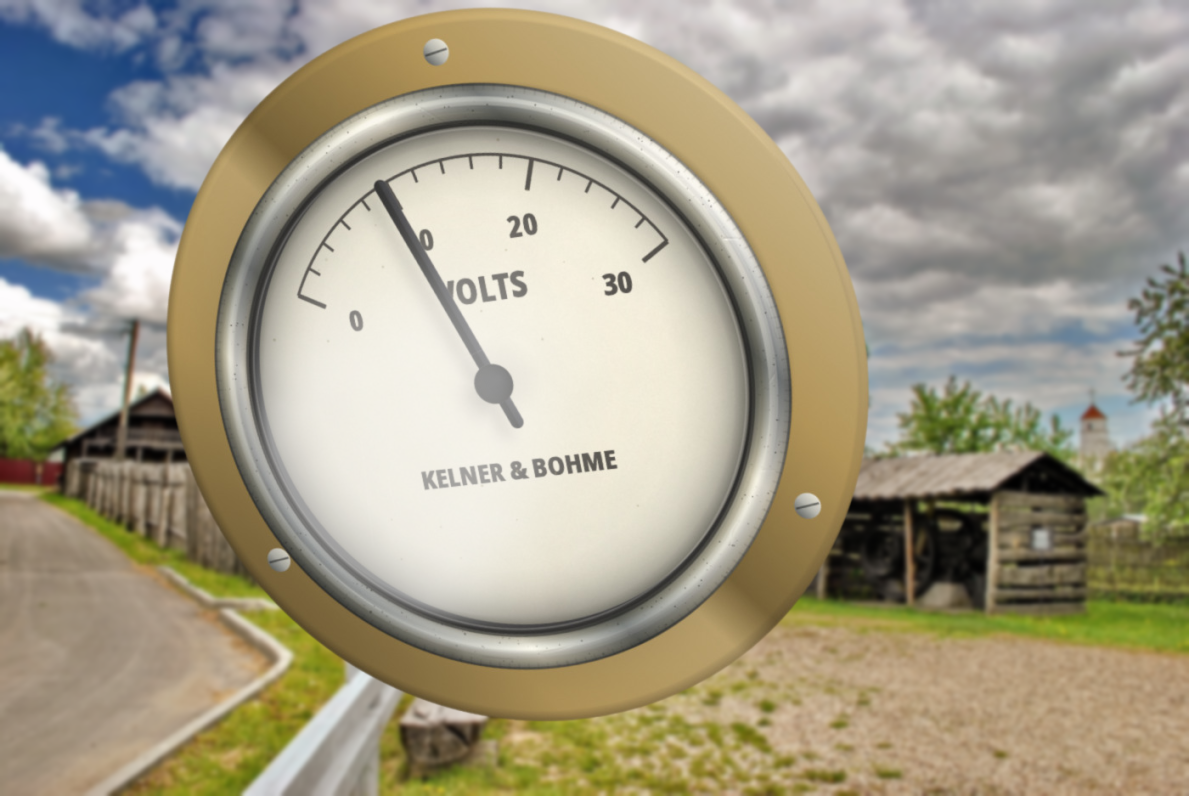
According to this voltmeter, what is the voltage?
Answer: 10 V
